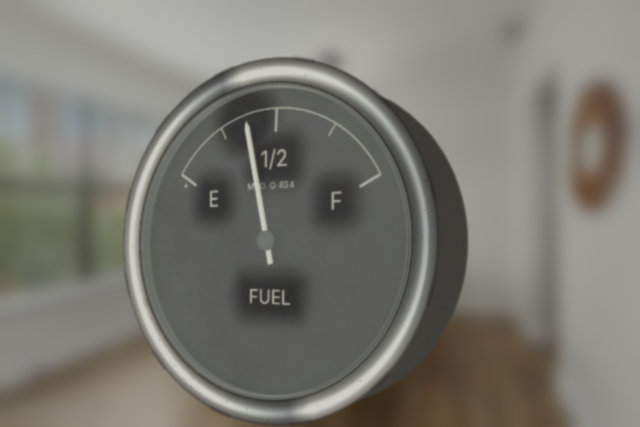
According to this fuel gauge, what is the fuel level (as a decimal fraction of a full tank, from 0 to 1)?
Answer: 0.375
